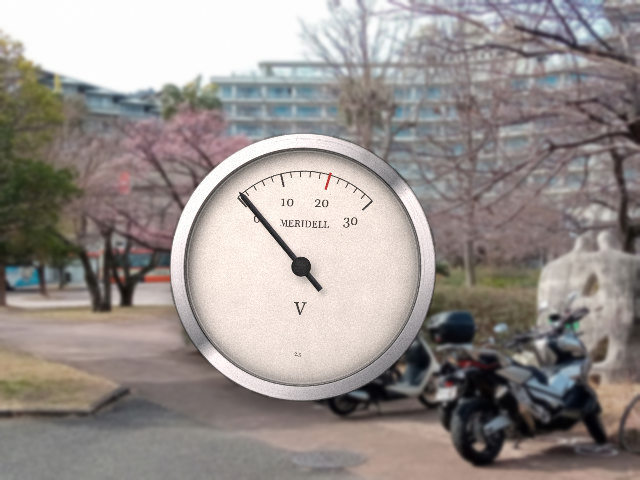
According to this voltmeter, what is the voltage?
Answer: 1 V
